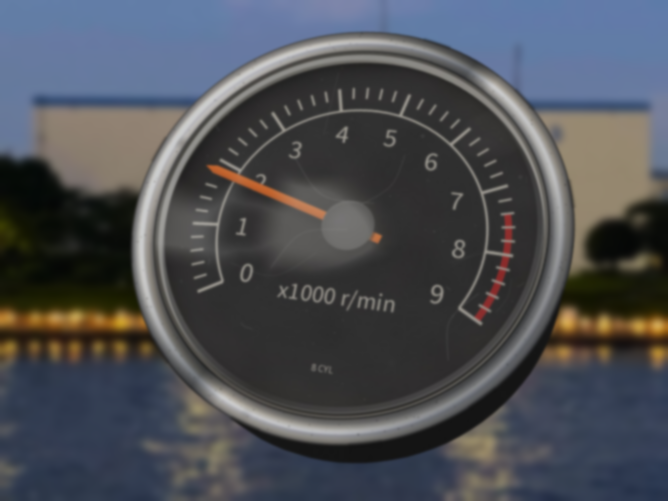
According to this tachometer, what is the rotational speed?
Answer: 1800 rpm
